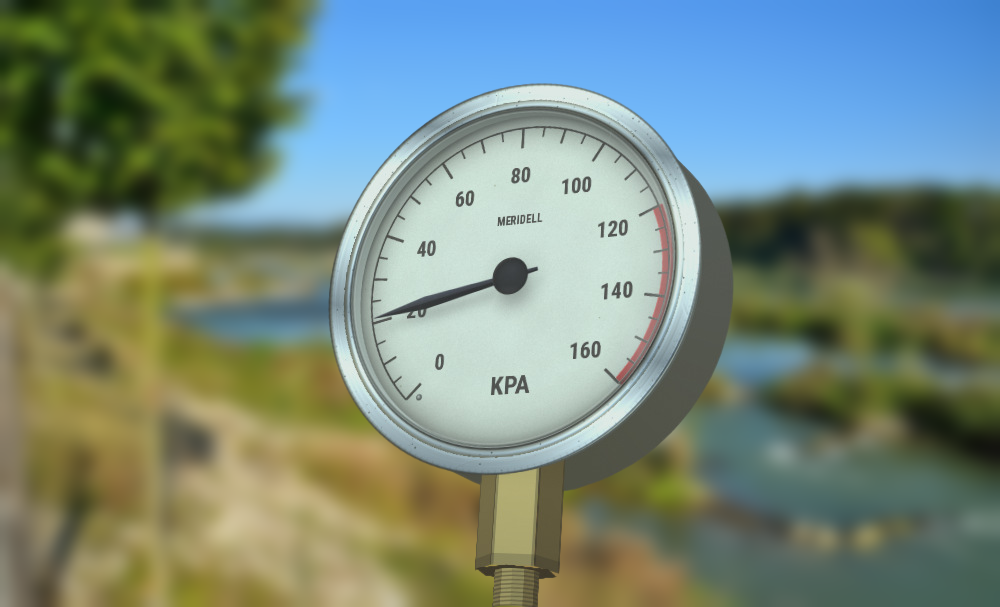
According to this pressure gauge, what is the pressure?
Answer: 20 kPa
